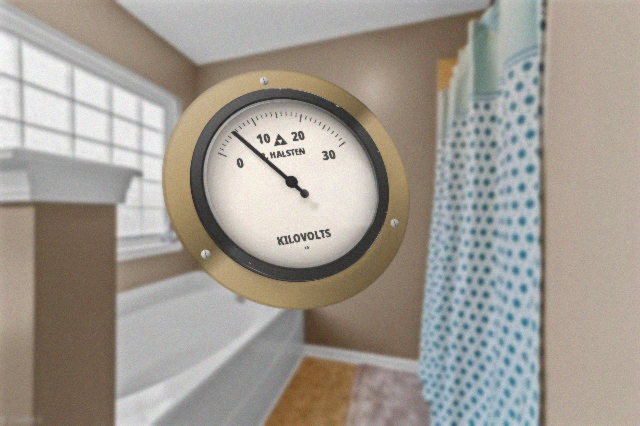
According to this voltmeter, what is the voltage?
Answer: 5 kV
